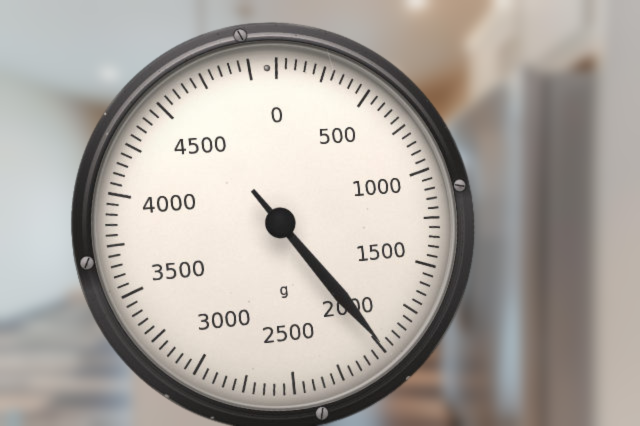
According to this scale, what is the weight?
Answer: 2000 g
